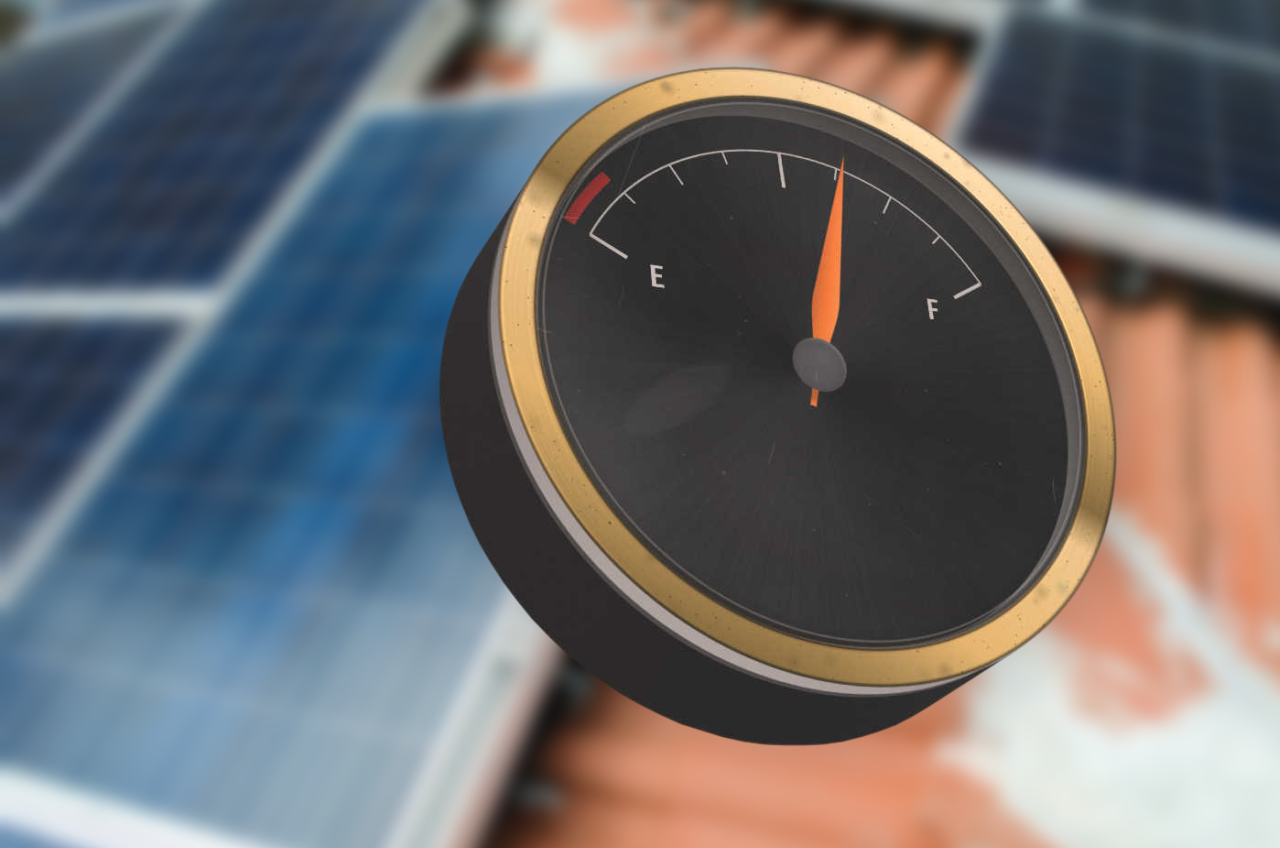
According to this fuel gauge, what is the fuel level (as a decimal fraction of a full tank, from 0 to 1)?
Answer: 0.625
